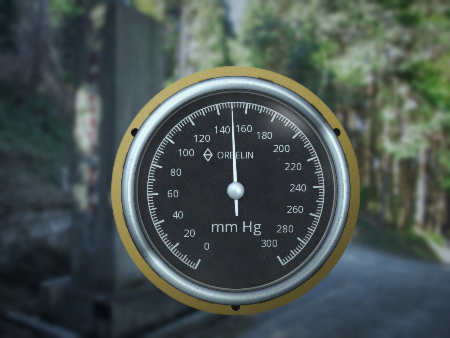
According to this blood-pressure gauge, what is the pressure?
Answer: 150 mmHg
